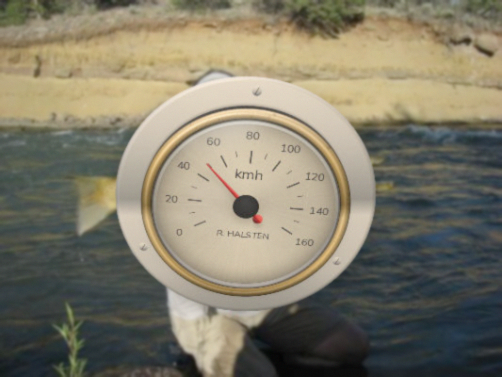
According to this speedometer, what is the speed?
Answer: 50 km/h
